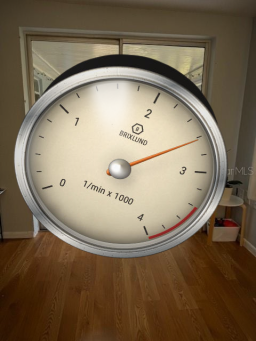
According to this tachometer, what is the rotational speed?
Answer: 2600 rpm
